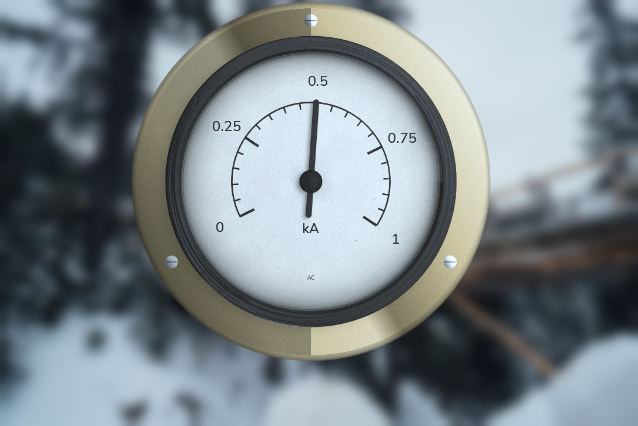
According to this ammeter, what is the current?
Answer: 0.5 kA
